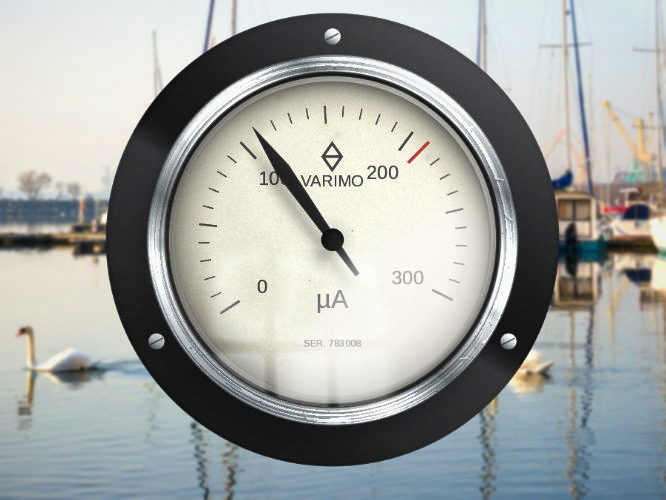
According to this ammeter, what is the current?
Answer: 110 µA
